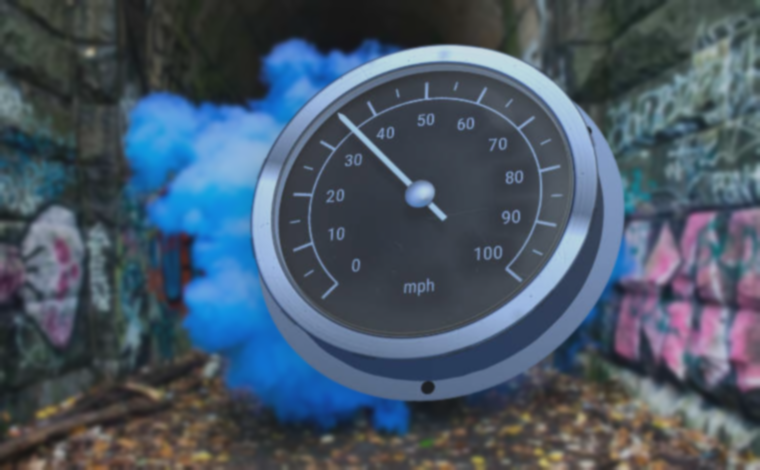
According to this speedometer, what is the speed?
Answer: 35 mph
